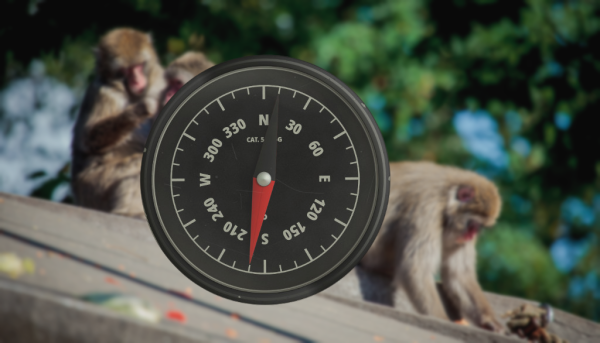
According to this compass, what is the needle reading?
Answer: 190 °
